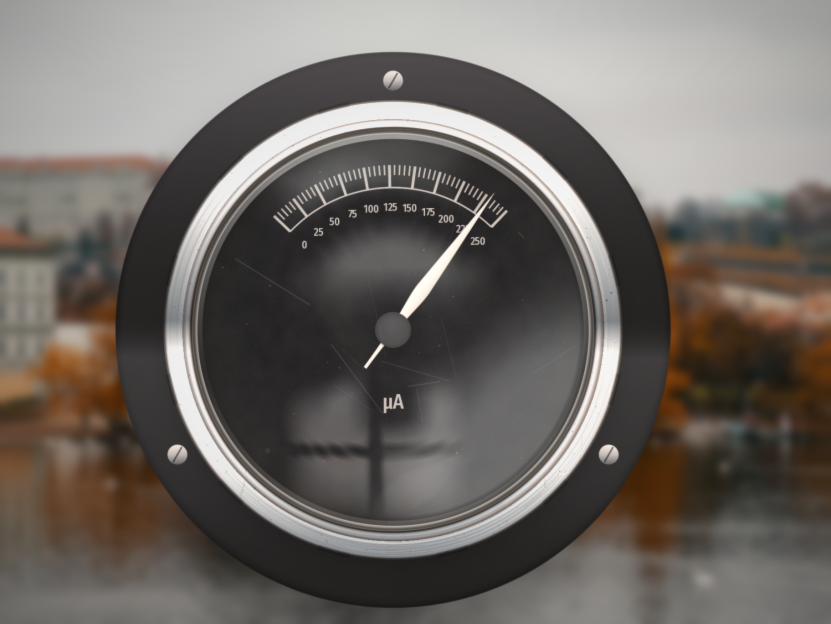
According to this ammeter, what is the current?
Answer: 230 µA
